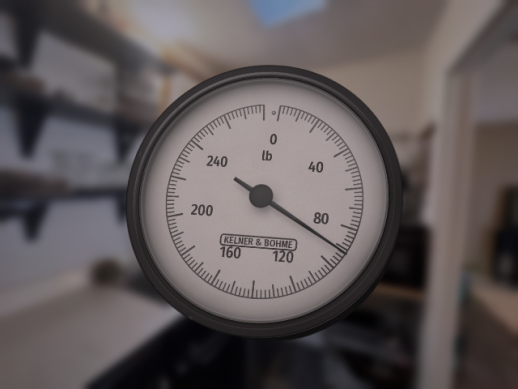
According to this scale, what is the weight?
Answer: 92 lb
